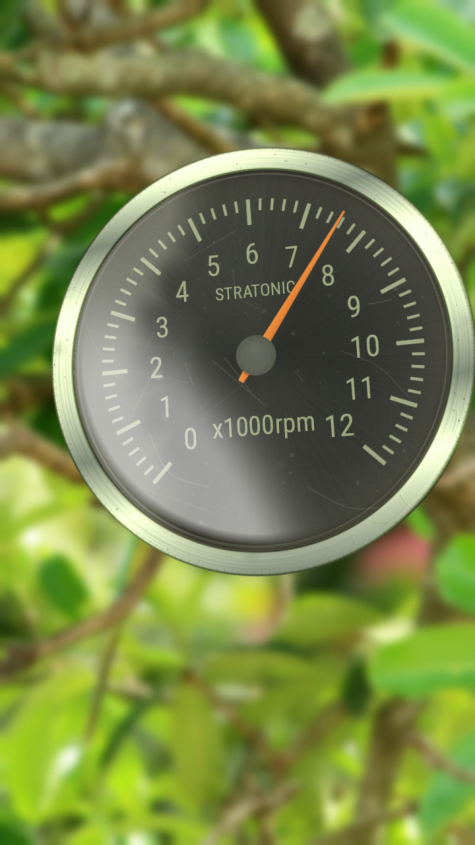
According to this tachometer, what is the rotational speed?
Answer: 7600 rpm
